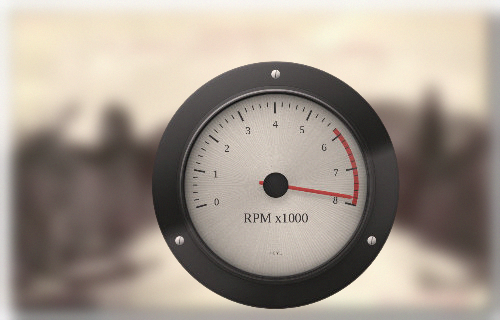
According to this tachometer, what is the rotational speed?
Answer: 7800 rpm
